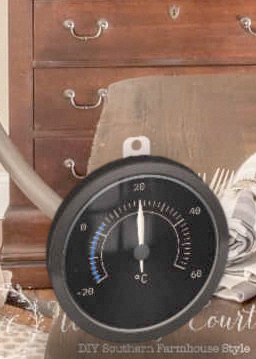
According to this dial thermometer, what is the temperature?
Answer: 20 °C
